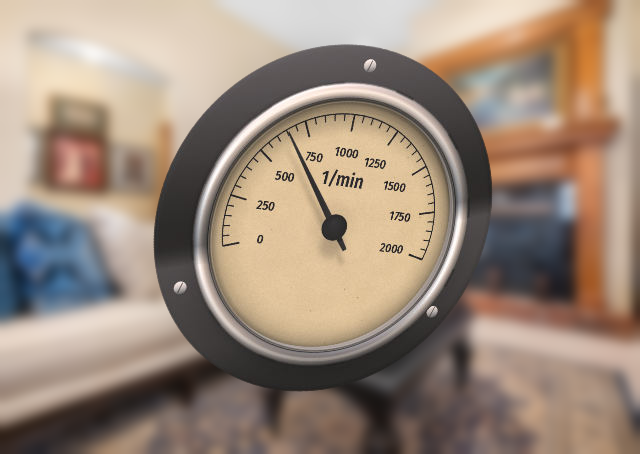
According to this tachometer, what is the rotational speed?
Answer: 650 rpm
